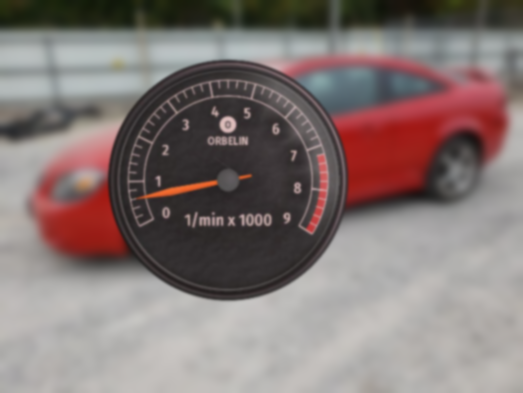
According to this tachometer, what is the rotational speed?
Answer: 600 rpm
